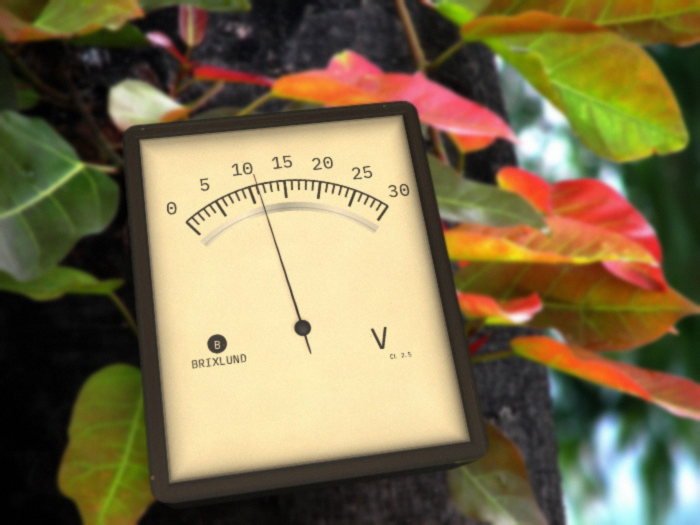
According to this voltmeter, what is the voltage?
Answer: 11 V
